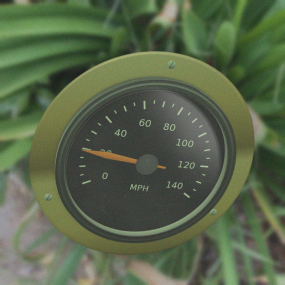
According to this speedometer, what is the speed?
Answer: 20 mph
